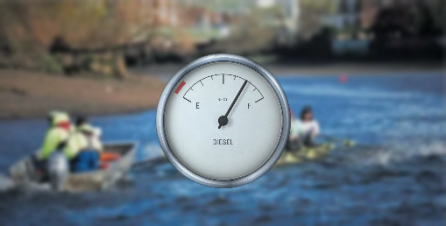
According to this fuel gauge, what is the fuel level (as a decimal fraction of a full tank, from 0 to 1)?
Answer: 0.75
